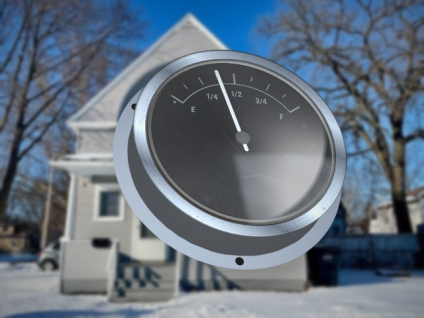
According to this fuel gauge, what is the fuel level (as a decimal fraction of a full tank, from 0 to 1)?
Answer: 0.375
